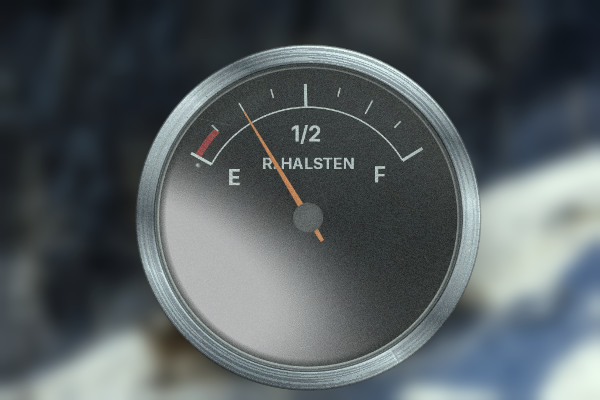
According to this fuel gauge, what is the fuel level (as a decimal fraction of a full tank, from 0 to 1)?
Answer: 0.25
